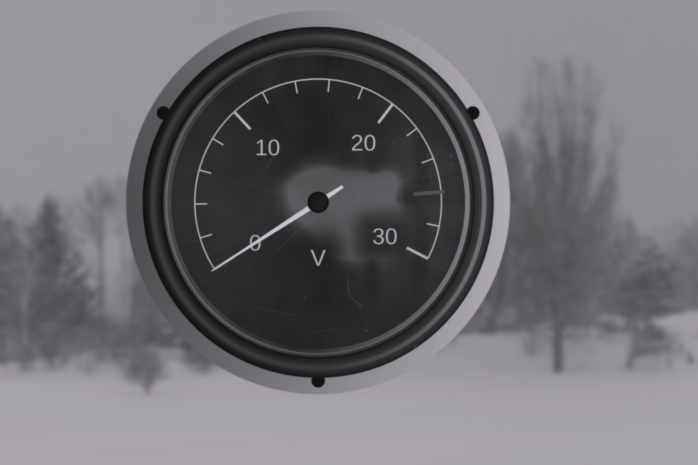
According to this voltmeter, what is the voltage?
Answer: 0 V
